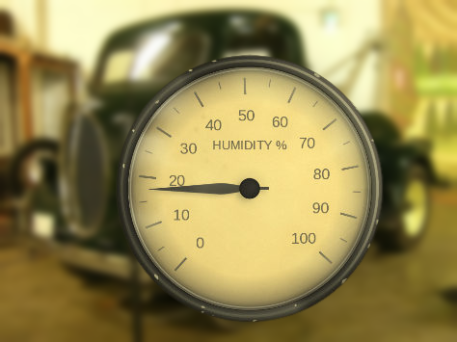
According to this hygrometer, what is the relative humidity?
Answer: 17.5 %
